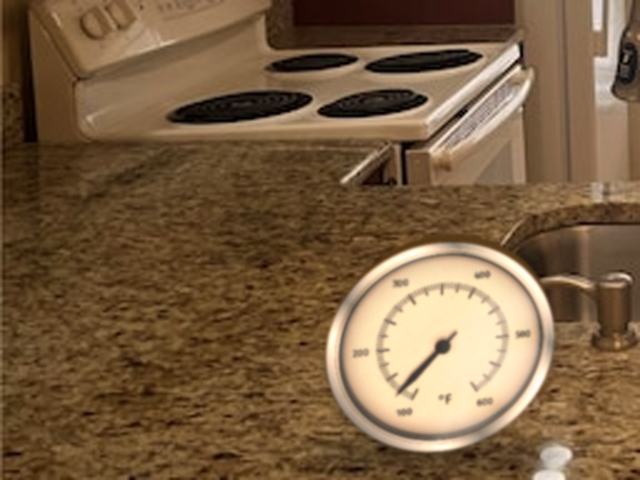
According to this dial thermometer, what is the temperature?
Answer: 125 °F
